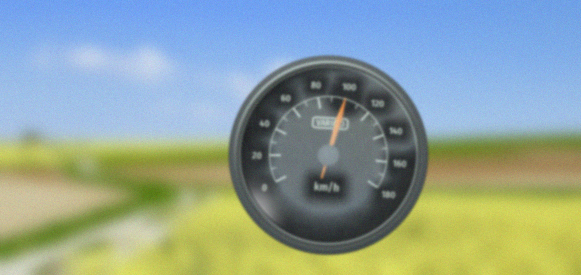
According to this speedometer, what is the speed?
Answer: 100 km/h
